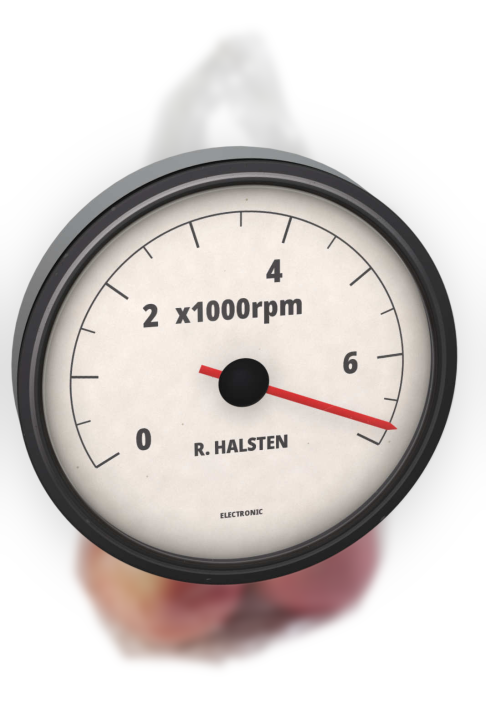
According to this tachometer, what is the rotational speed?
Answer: 6750 rpm
